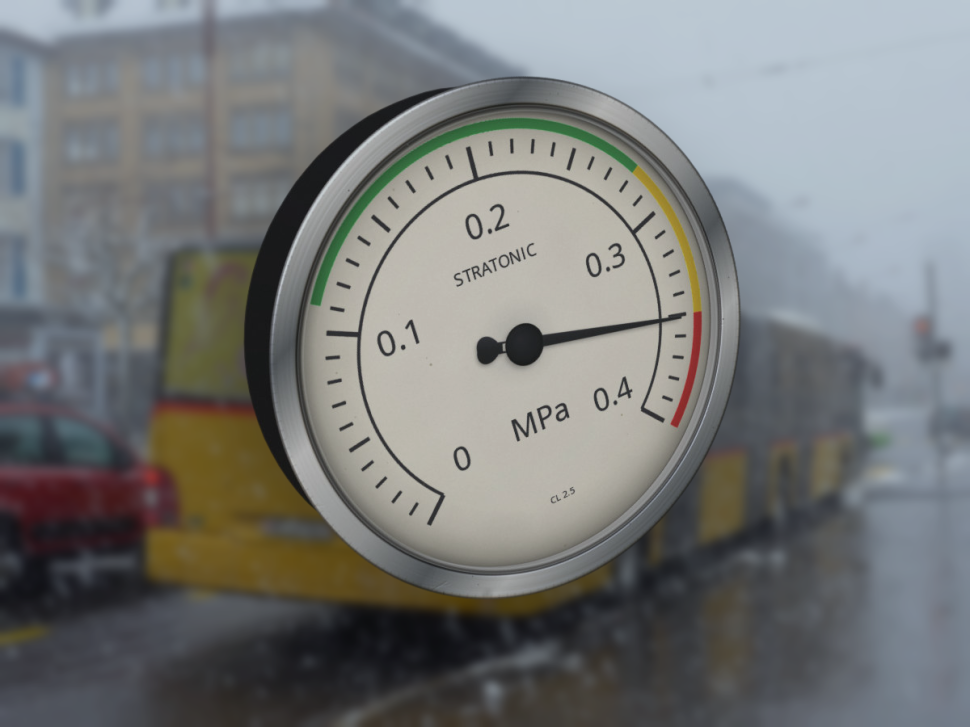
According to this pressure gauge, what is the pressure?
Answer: 0.35 MPa
